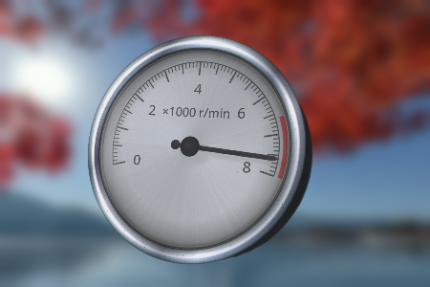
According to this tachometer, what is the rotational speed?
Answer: 7600 rpm
